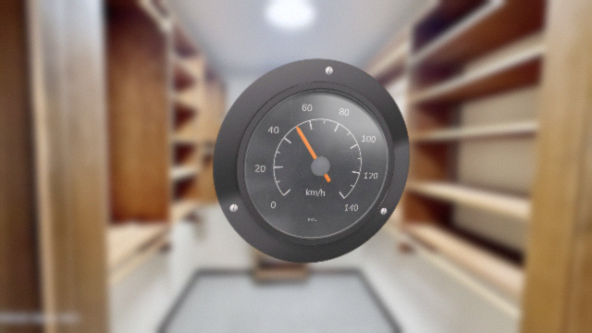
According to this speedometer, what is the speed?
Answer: 50 km/h
